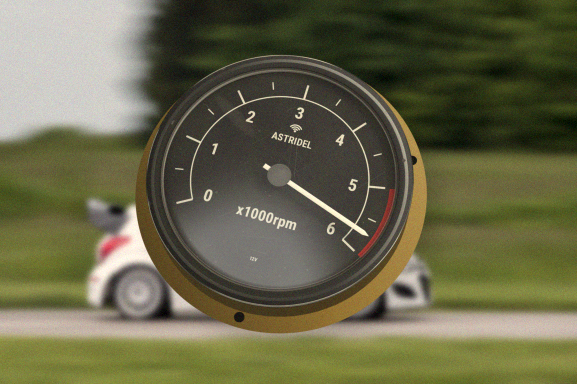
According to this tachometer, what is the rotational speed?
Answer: 5750 rpm
